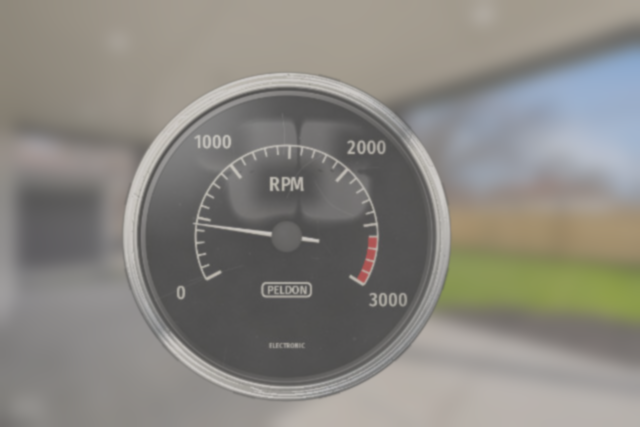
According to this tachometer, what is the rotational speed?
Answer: 450 rpm
